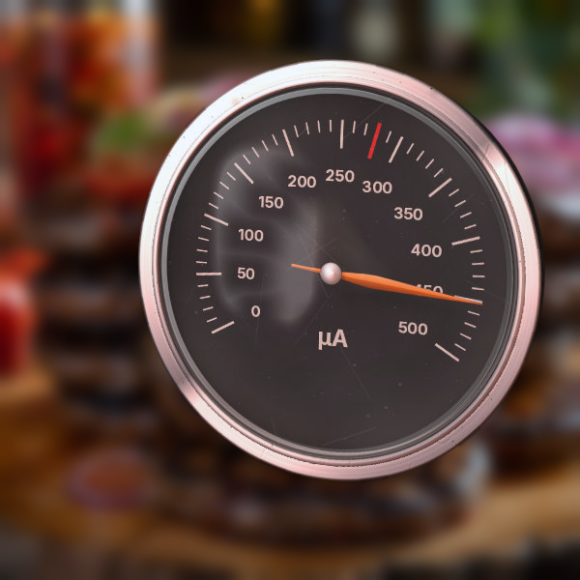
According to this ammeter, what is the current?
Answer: 450 µA
